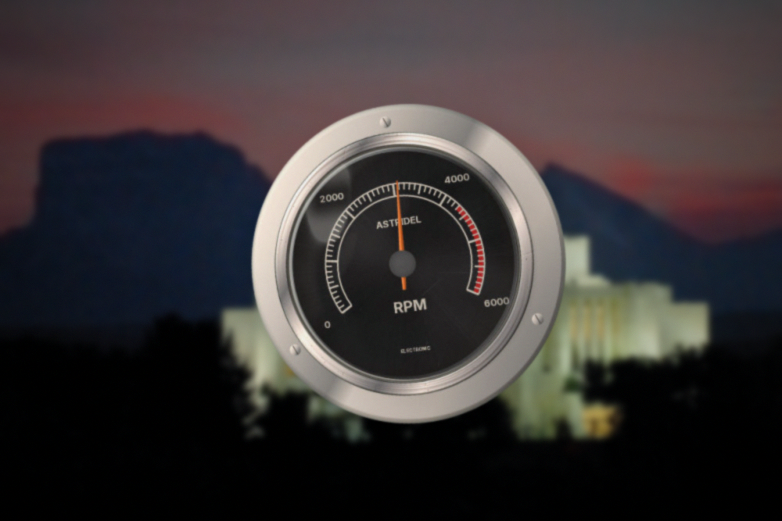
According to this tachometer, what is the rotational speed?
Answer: 3100 rpm
